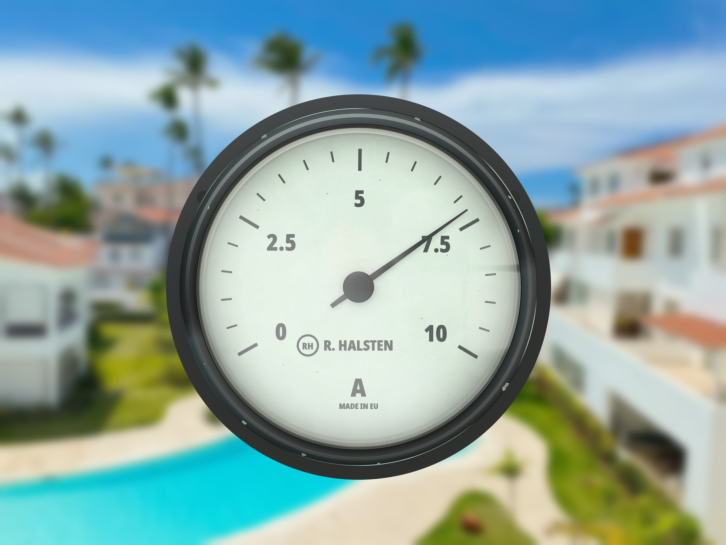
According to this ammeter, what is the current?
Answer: 7.25 A
